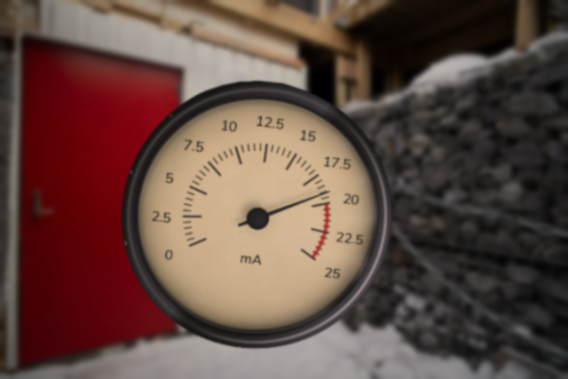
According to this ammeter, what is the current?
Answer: 19 mA
